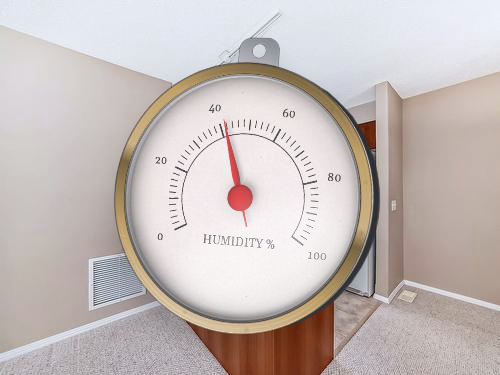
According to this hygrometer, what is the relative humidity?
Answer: 42 %
